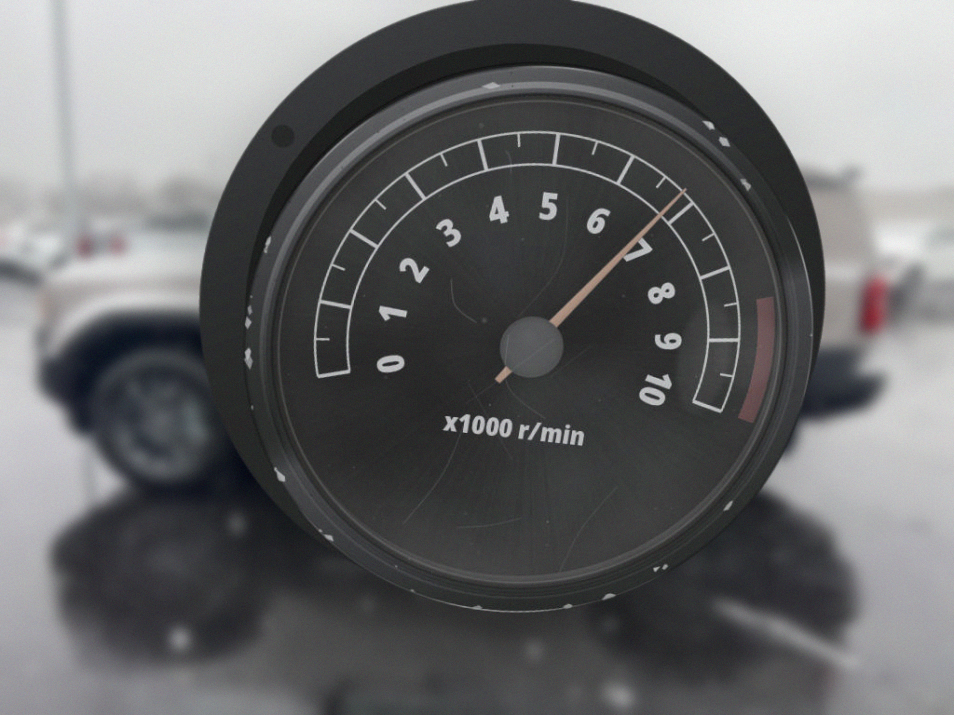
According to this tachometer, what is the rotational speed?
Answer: 6750 rpm
